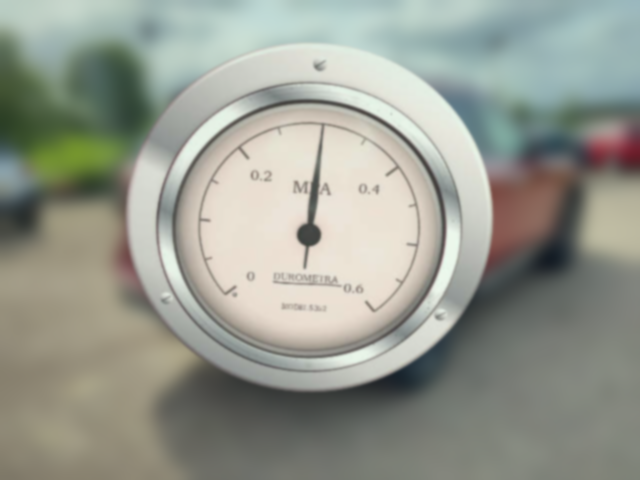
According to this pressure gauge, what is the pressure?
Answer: 0.3 MPa
